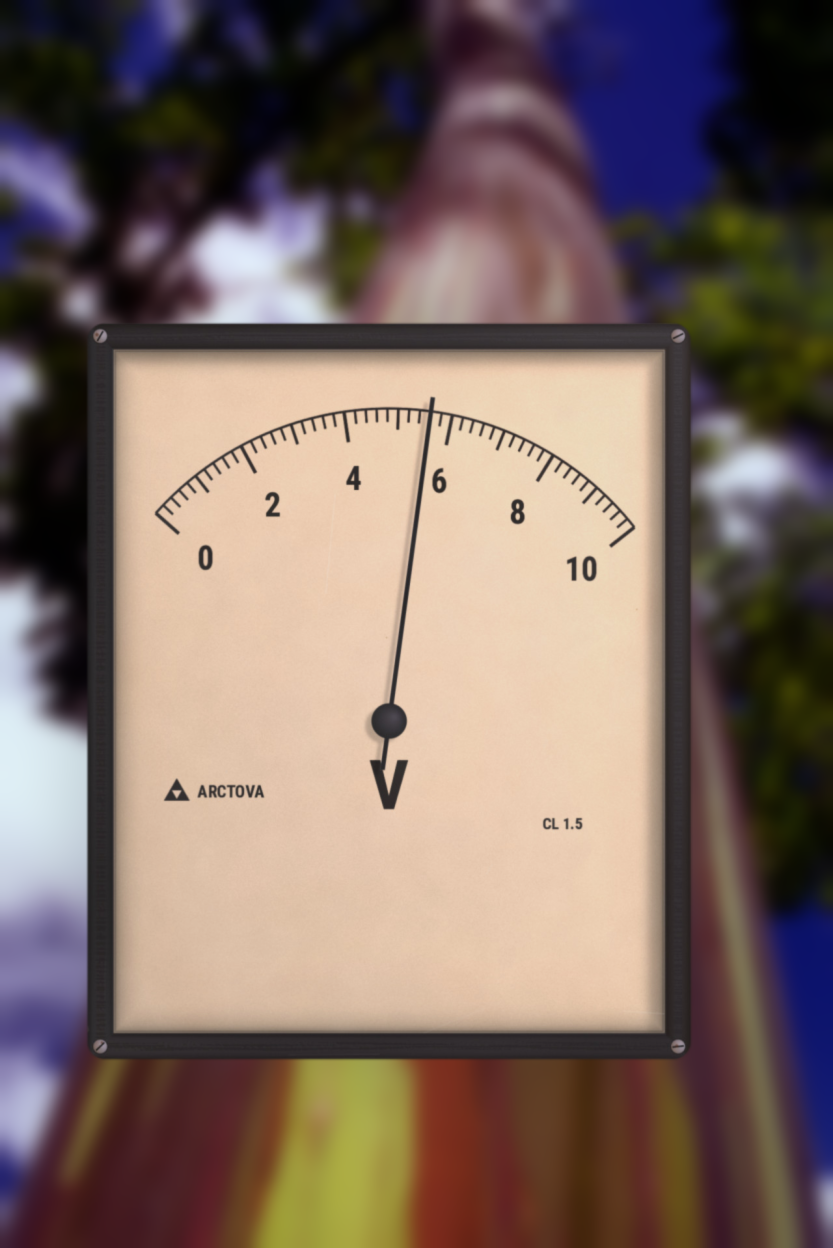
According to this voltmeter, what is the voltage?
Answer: 5.6 V
